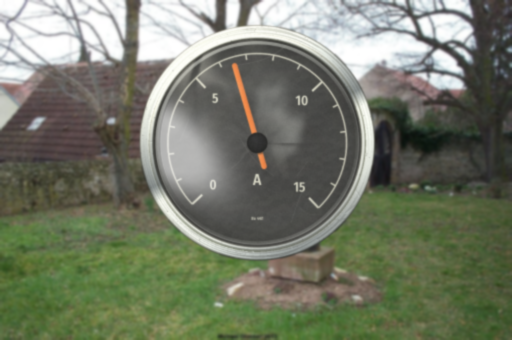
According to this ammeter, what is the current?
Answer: 6.5 A
